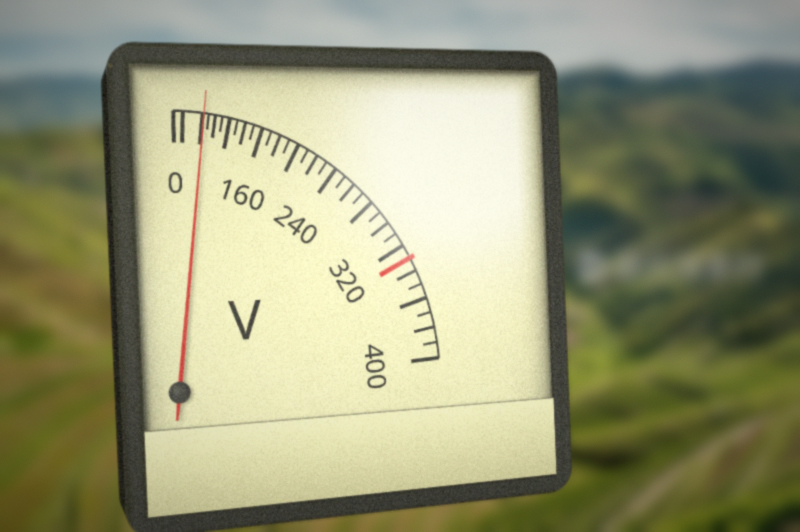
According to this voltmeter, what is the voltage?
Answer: 80 V
